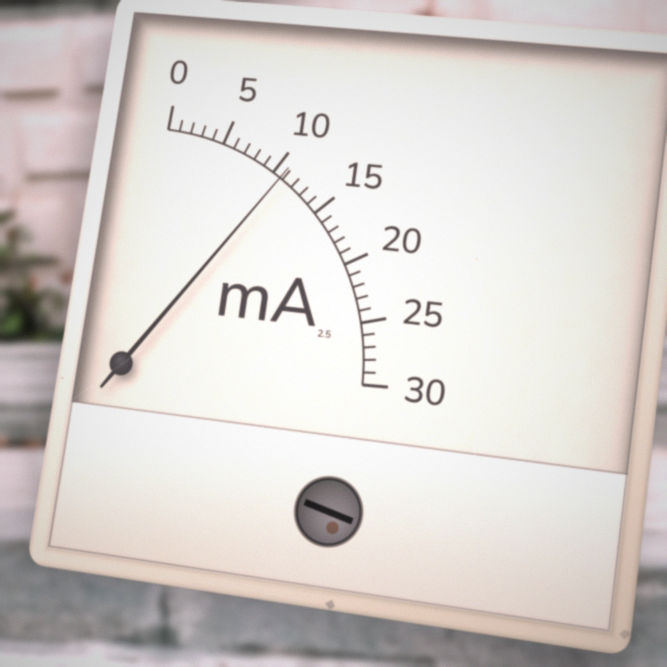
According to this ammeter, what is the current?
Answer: 11 mA
